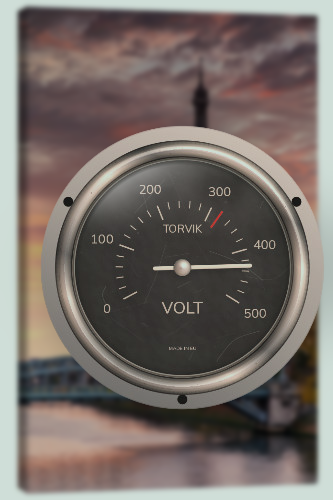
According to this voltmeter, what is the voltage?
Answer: 430 V
